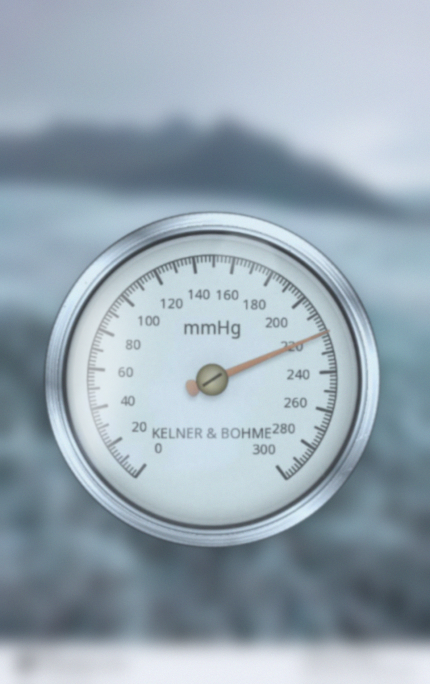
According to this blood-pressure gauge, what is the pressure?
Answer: 220 mmHg
